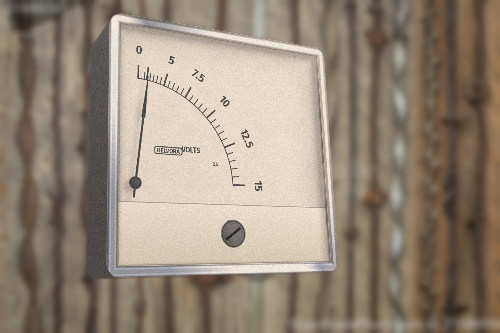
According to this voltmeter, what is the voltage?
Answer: 2.5 V
